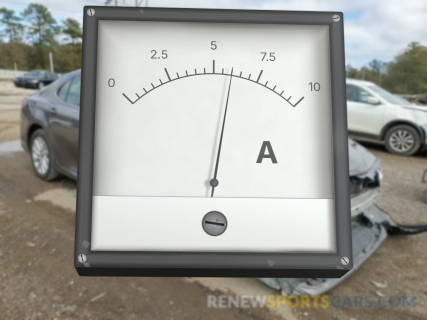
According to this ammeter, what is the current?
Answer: 6 A
